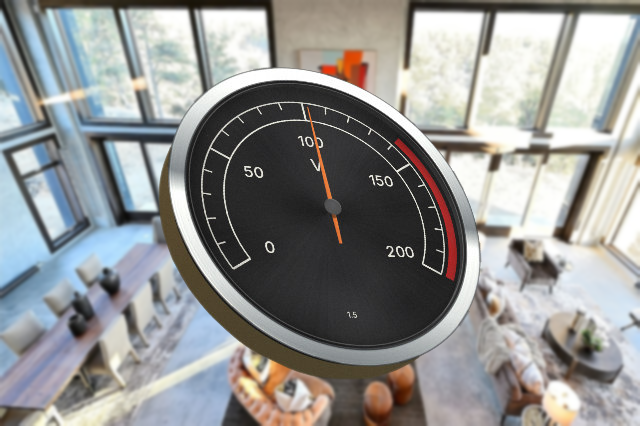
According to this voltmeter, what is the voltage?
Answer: 100 V
